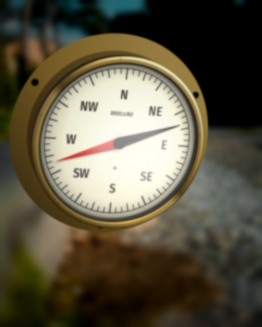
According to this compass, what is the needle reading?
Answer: 250 °
